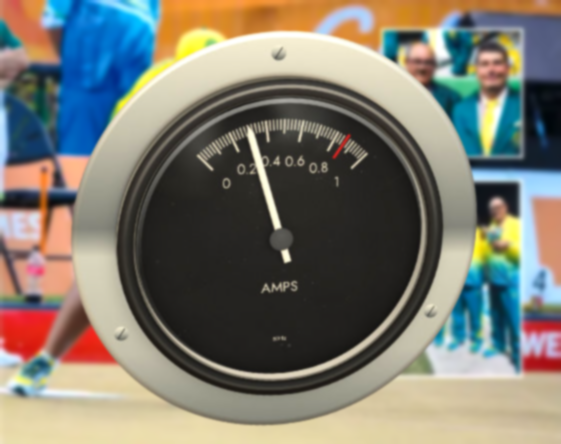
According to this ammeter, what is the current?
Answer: 0.3 A
